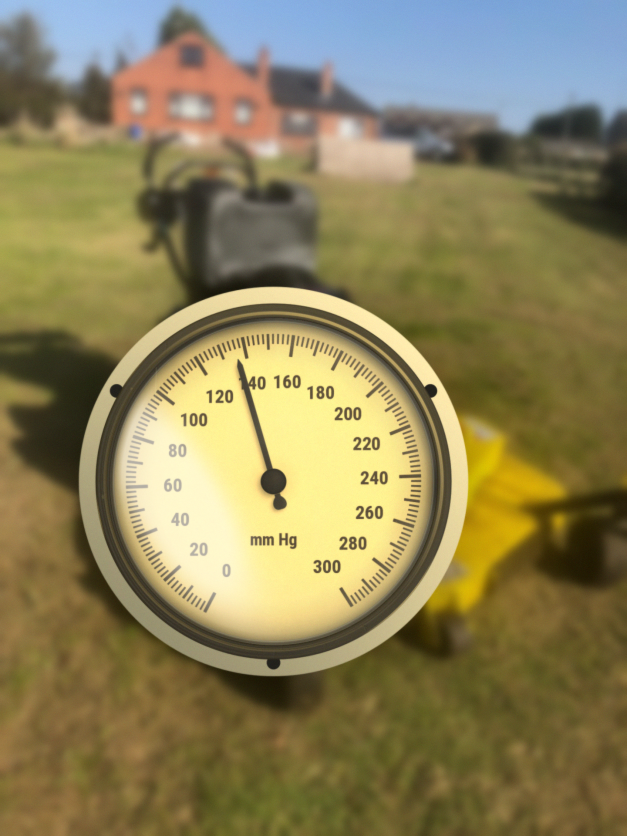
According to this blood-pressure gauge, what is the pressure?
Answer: 136 mmHg
